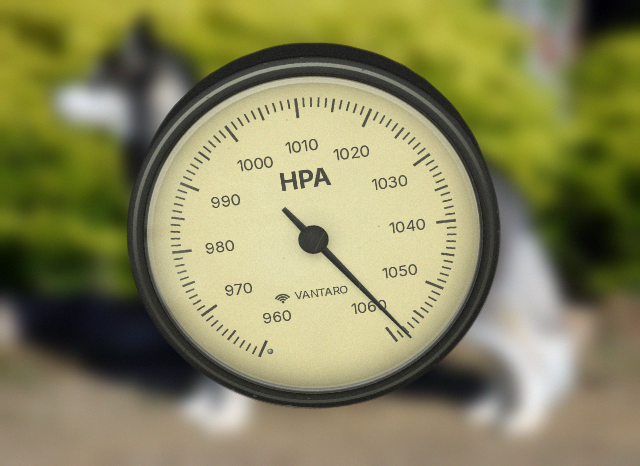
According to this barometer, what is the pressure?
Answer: 1058 hPa
